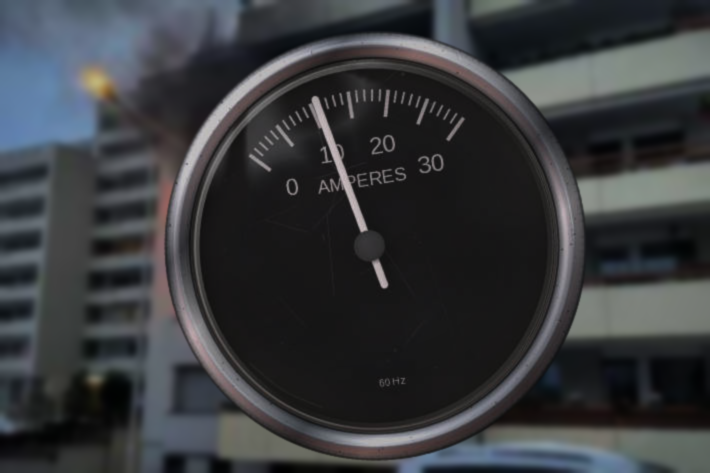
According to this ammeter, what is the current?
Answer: 11 A
